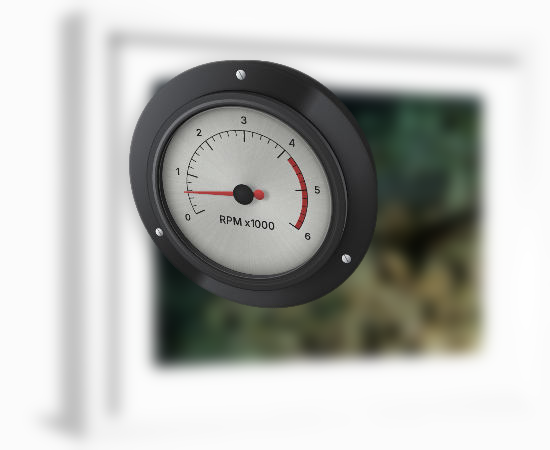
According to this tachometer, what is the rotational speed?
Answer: 600 rpm
